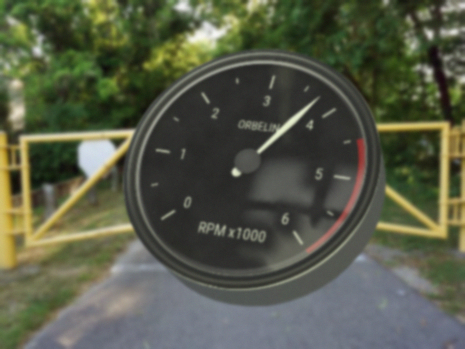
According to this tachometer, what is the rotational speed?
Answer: 3750 rpm
